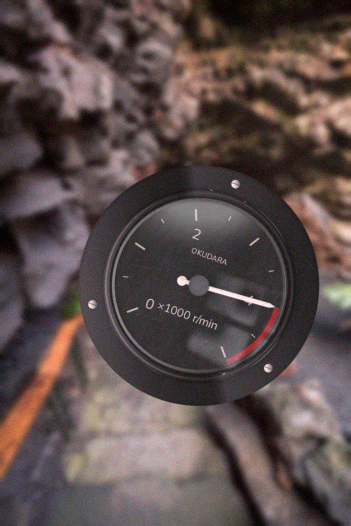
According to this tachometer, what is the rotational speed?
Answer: 4000 rpm
